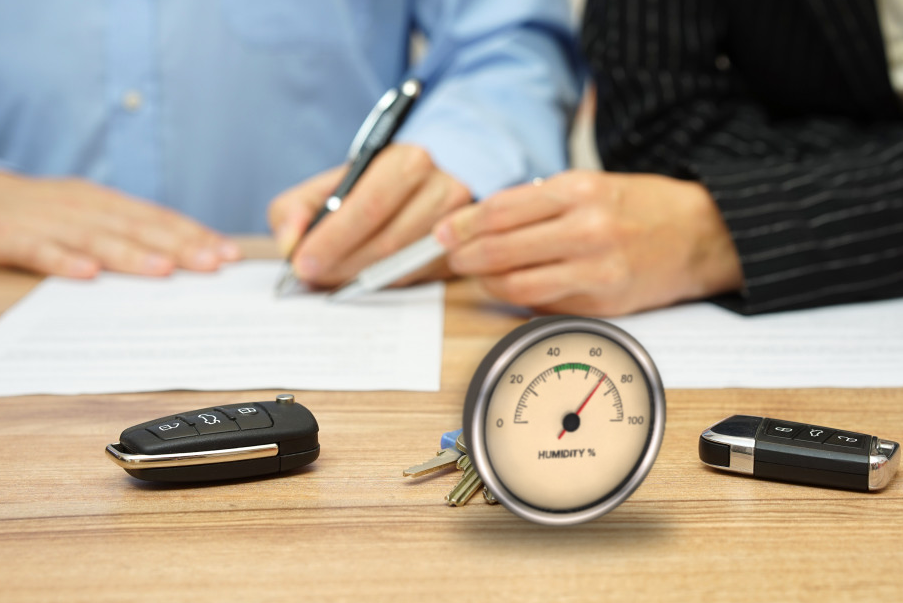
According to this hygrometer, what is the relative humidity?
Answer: 70 %
